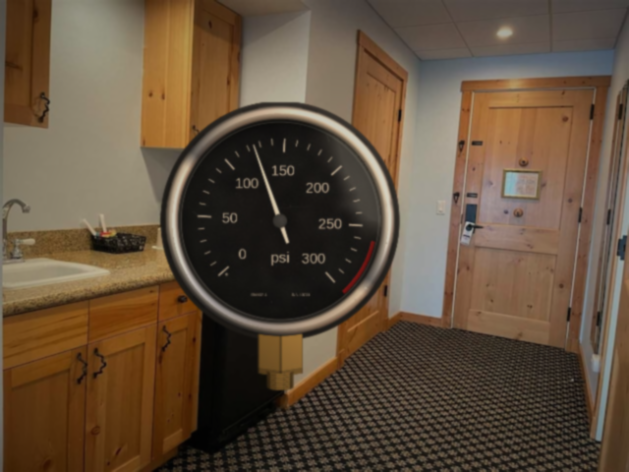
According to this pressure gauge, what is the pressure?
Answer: 125 psi
